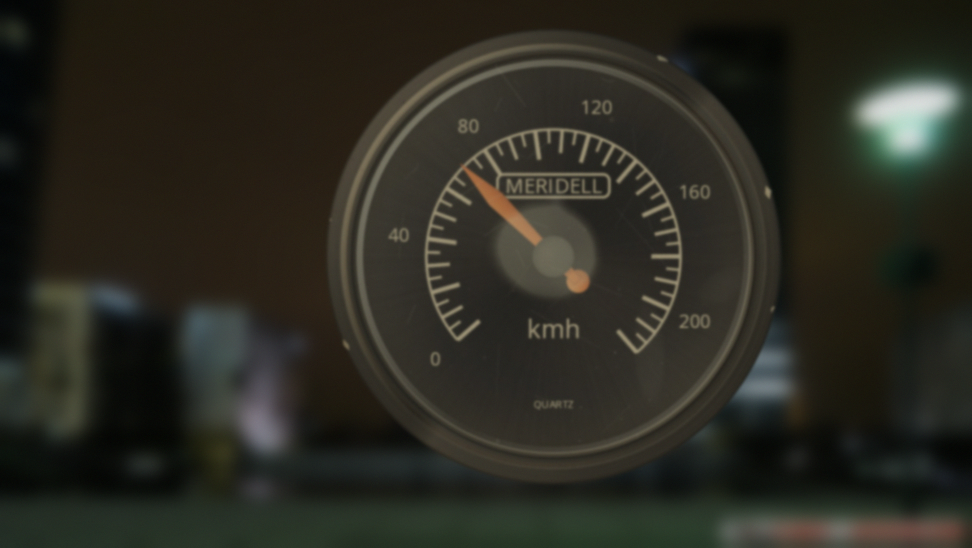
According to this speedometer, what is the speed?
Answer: 70 km/h
